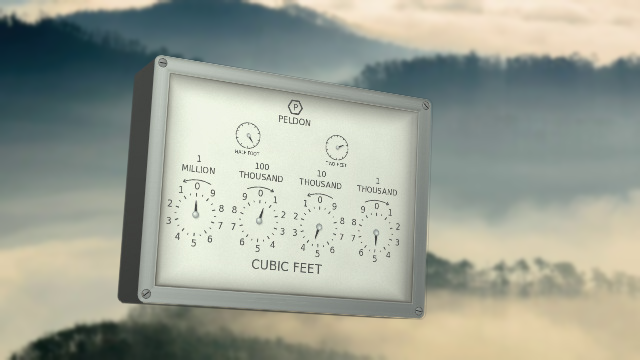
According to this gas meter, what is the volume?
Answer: 4500 ft³
